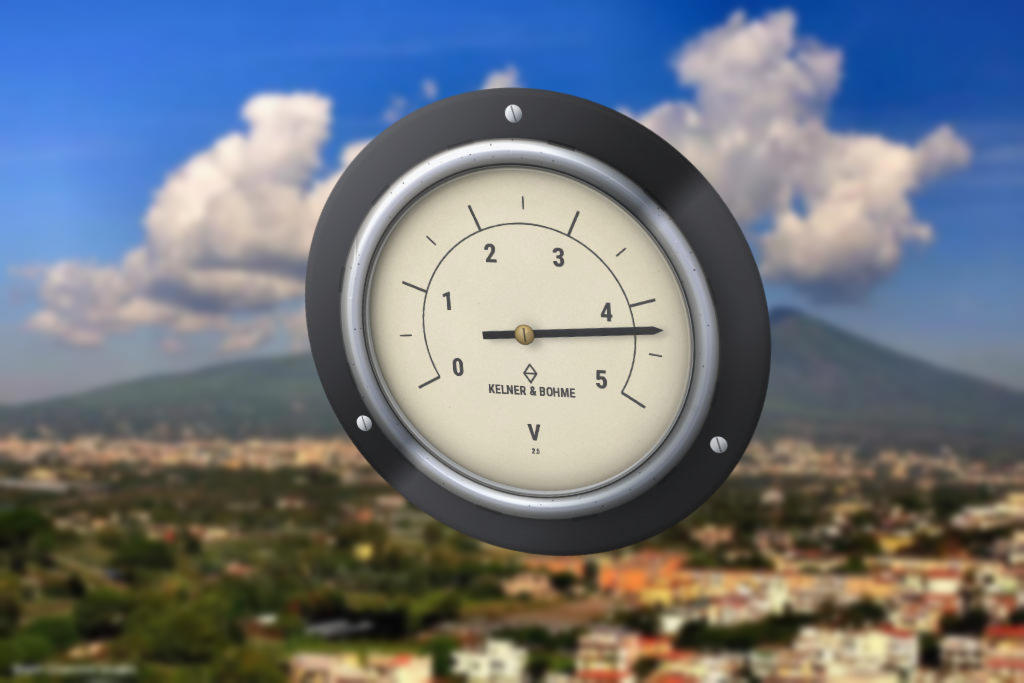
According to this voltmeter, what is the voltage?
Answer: 4.25 V
